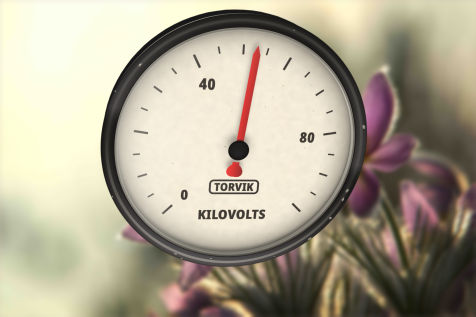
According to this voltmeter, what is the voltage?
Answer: 52.5 kV
